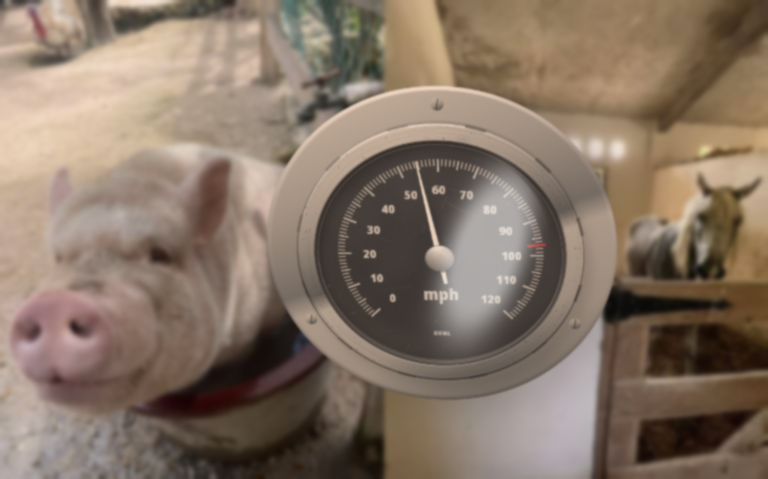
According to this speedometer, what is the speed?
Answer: 55 mph
